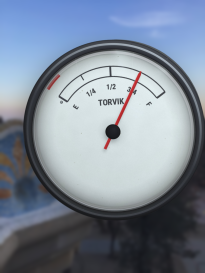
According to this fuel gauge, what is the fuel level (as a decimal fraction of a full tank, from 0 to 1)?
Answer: 0.75
